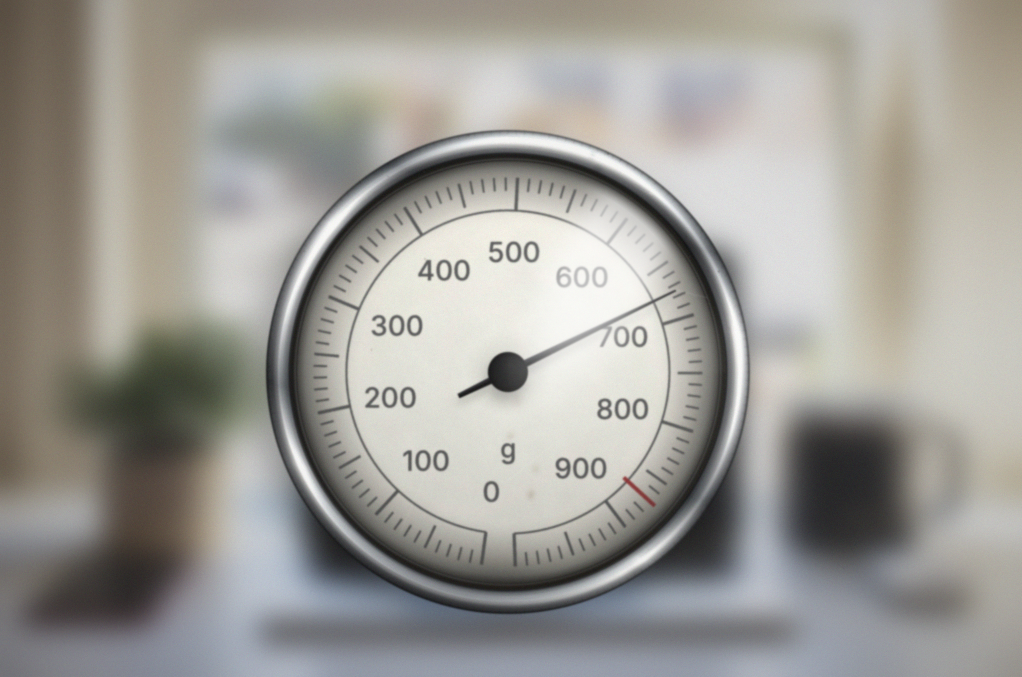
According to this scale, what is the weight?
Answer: 675 g
